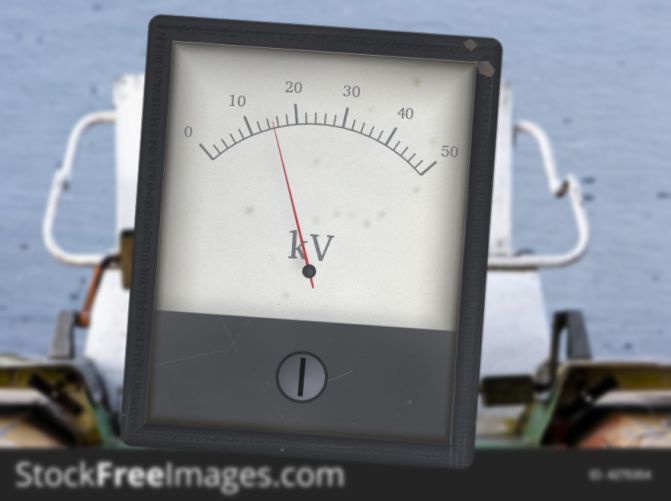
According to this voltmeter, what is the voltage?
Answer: 15 kV
